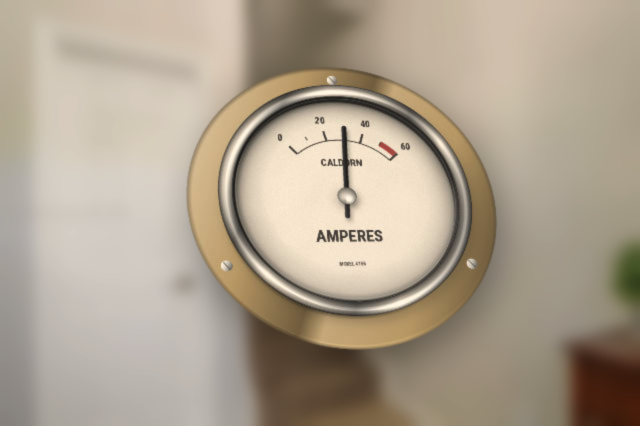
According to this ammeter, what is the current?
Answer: 30 A
